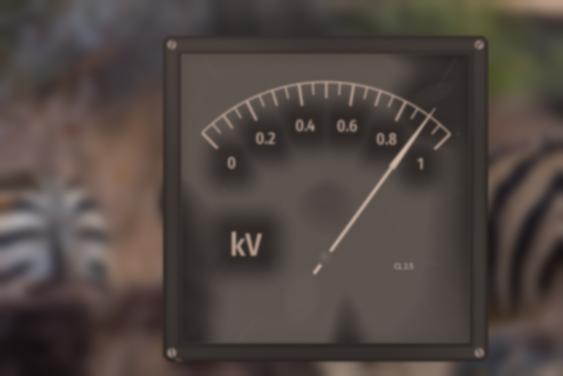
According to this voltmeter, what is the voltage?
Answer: 0.9 kV
